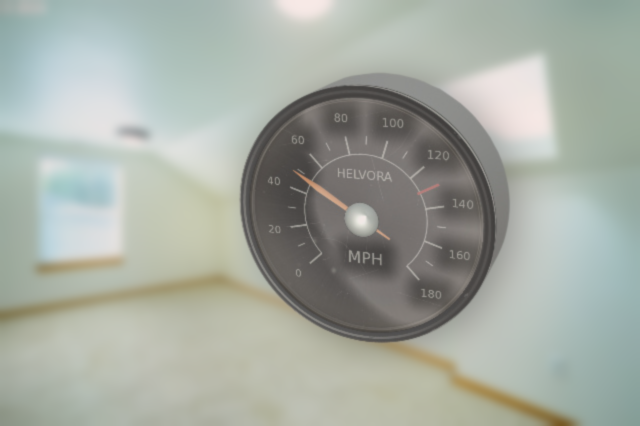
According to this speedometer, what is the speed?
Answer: 50 mph
